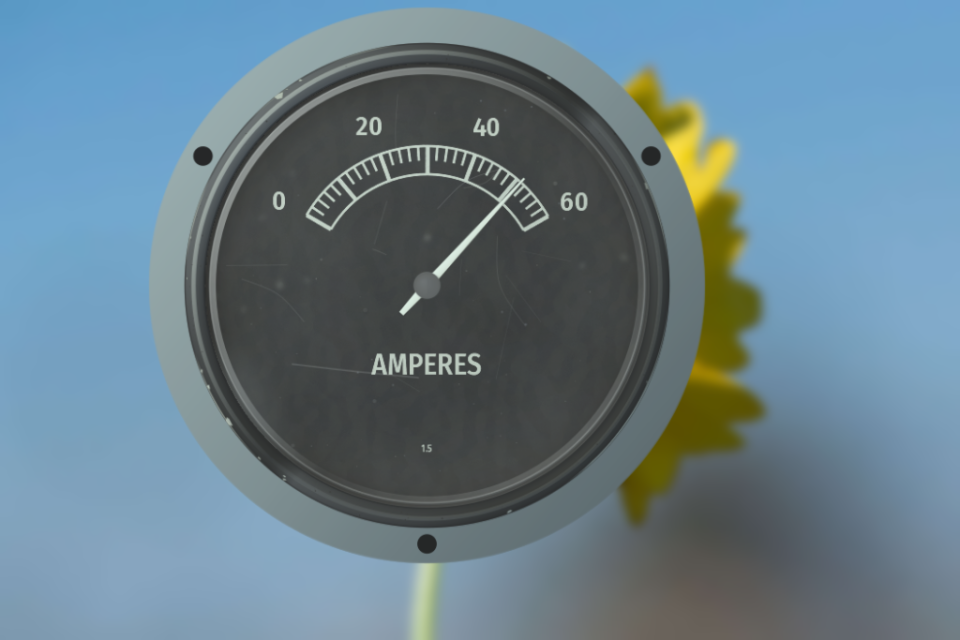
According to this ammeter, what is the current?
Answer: 51 A
